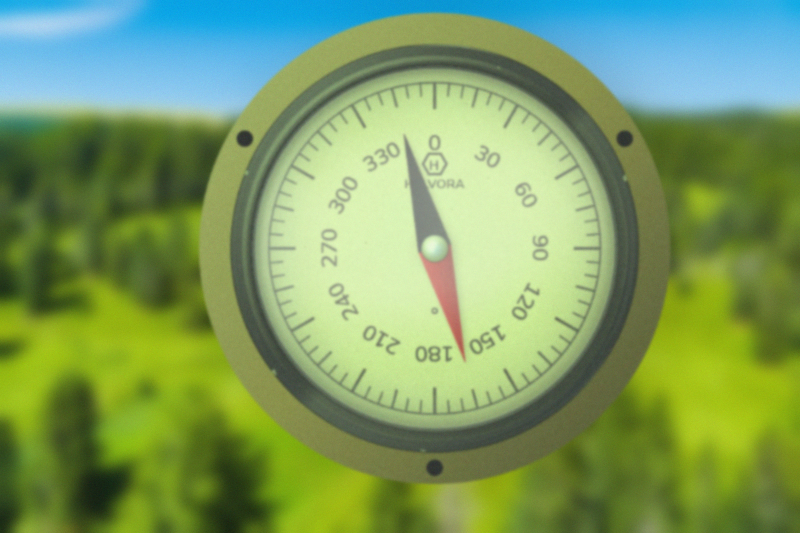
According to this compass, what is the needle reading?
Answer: 165 °
